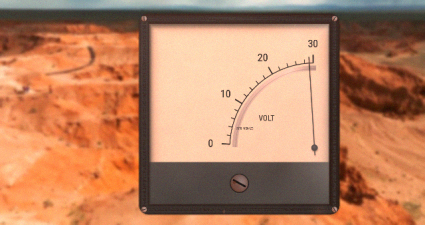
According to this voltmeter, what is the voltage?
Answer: 29 V
